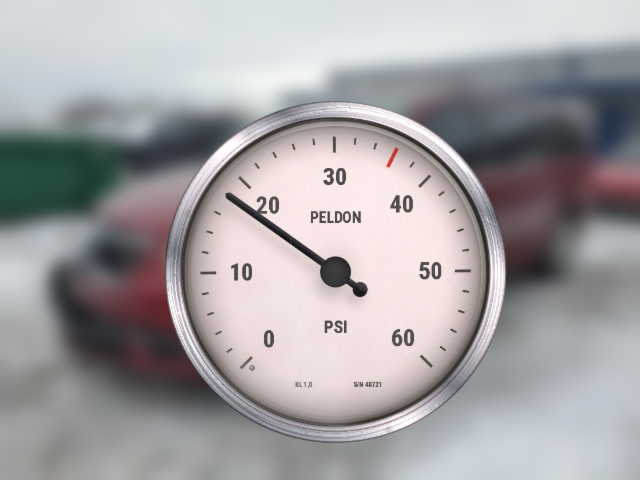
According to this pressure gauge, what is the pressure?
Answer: 18 psi
